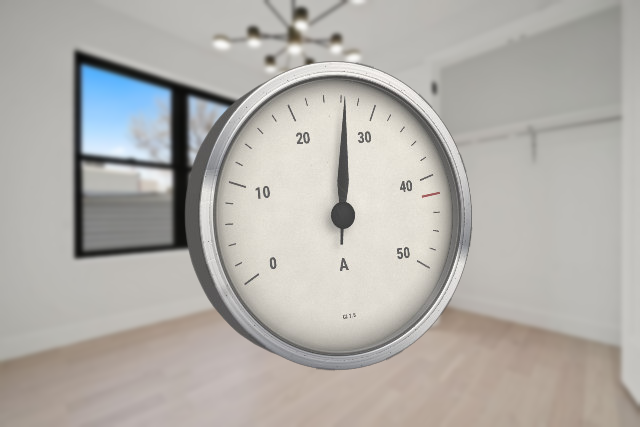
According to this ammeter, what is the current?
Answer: 26 A
